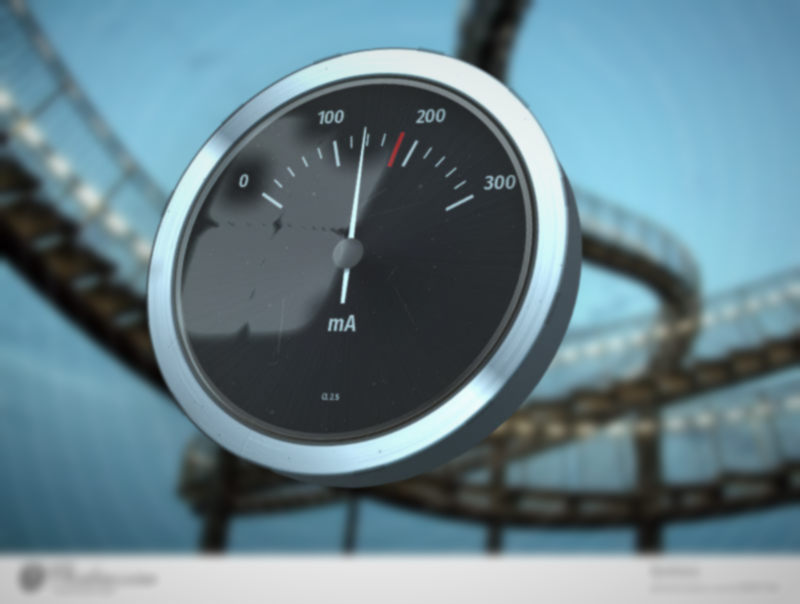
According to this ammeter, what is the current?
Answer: 140 mA
